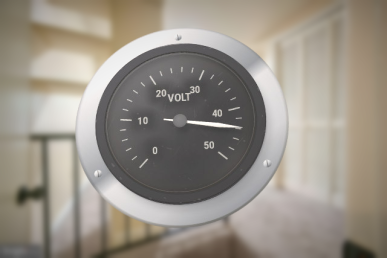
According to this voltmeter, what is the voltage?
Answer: 44 V
